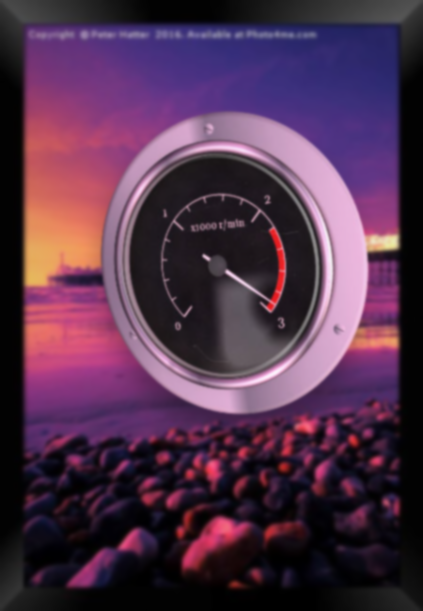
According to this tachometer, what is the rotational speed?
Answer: 2900 rpm
